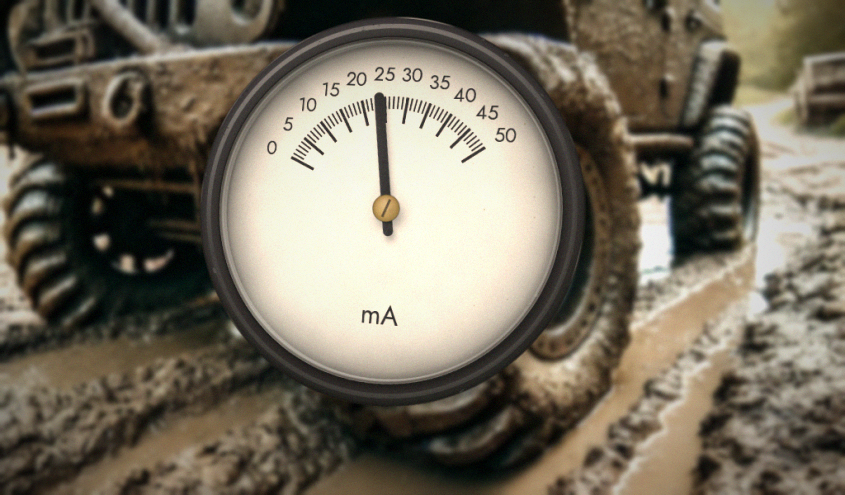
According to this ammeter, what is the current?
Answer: 24 mA
